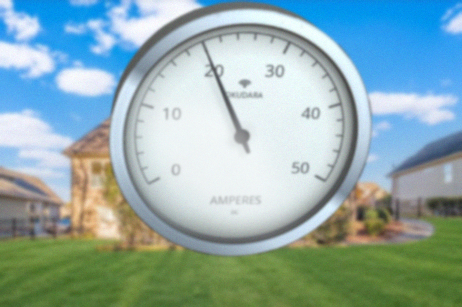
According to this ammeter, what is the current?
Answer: 20 A
